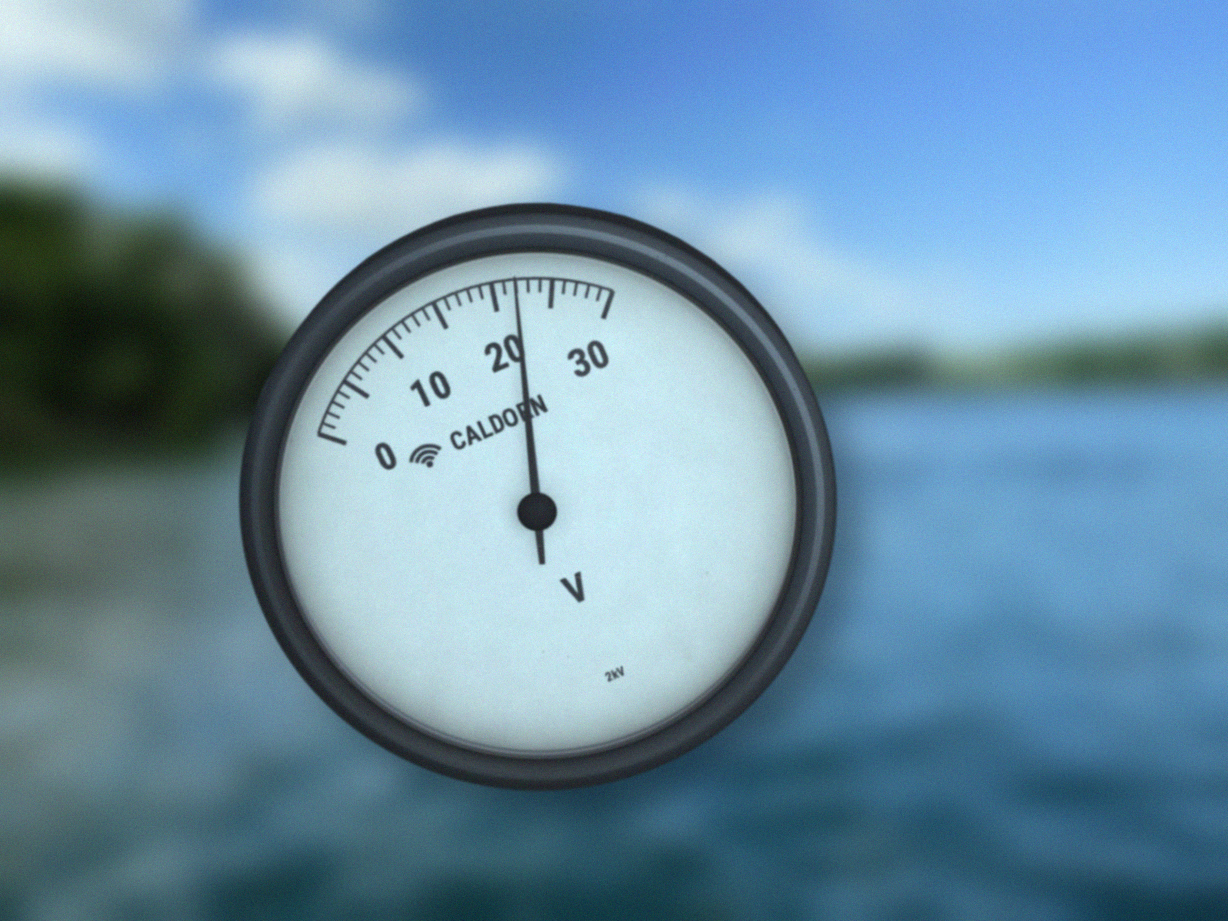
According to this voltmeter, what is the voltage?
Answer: 22 V
